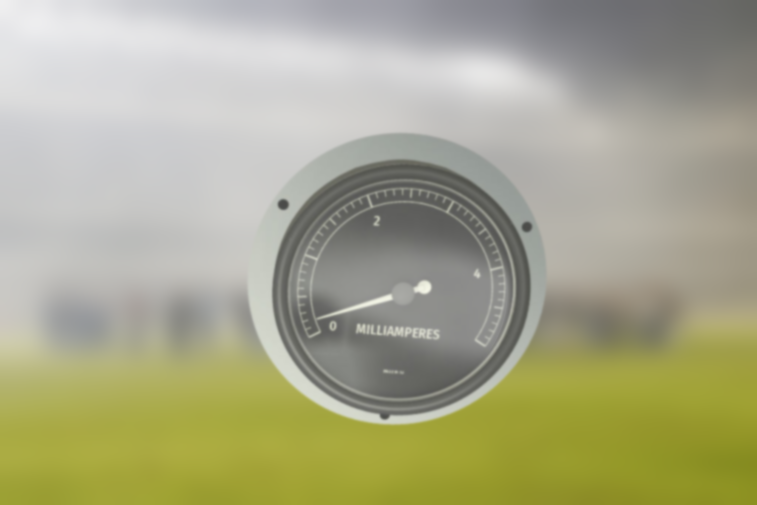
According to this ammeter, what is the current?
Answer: 0.2 mA
